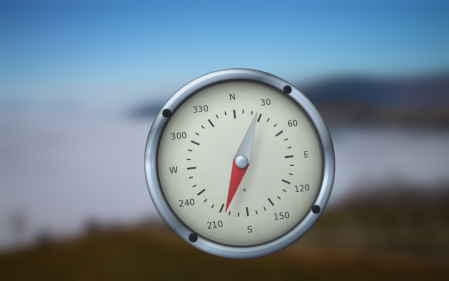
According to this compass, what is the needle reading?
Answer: 205 °
